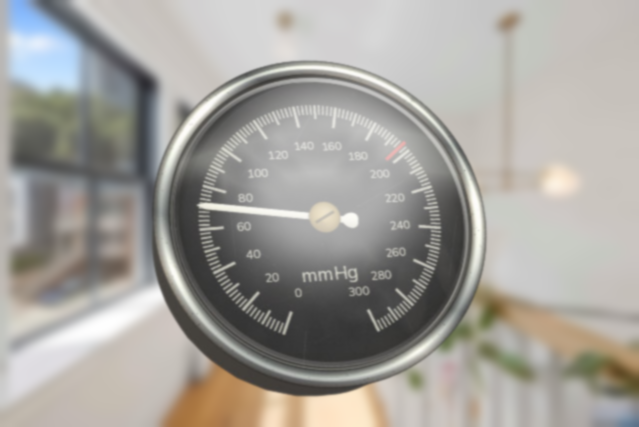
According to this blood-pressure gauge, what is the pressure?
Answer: 70 mmHg
